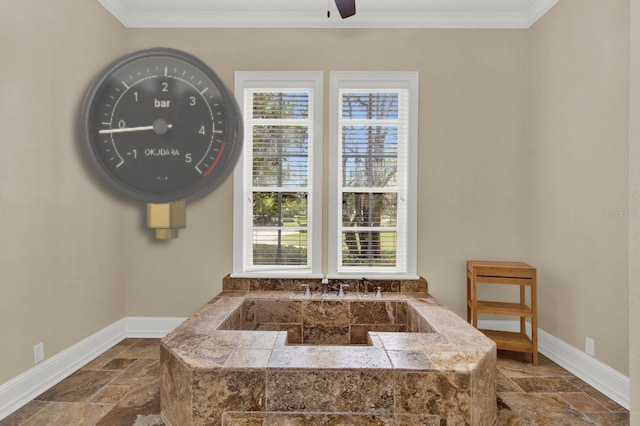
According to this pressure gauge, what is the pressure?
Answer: -0.2 bar
